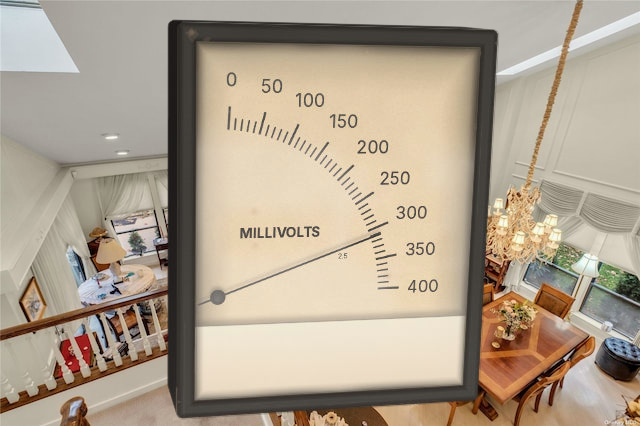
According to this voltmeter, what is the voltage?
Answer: 310 mV
